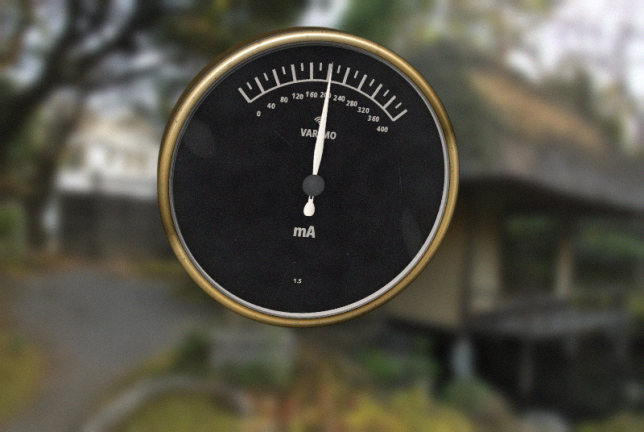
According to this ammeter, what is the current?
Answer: 200 mA
